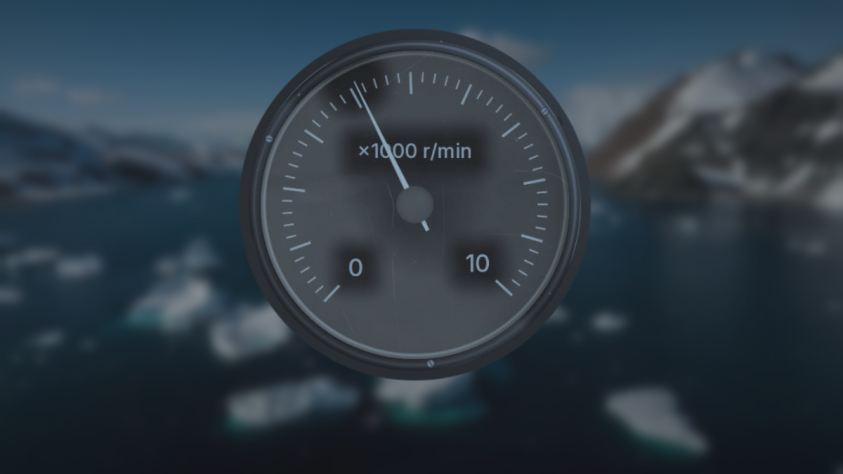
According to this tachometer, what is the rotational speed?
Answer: 4100 rpm
